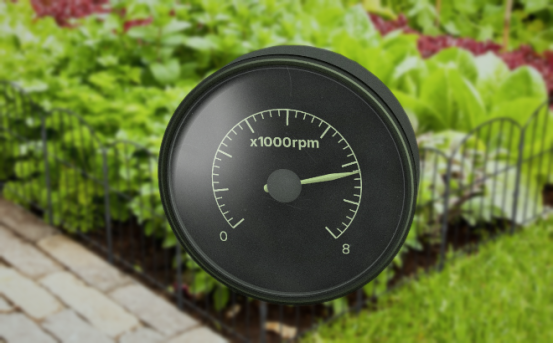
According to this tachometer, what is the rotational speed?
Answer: 6200 rpm
